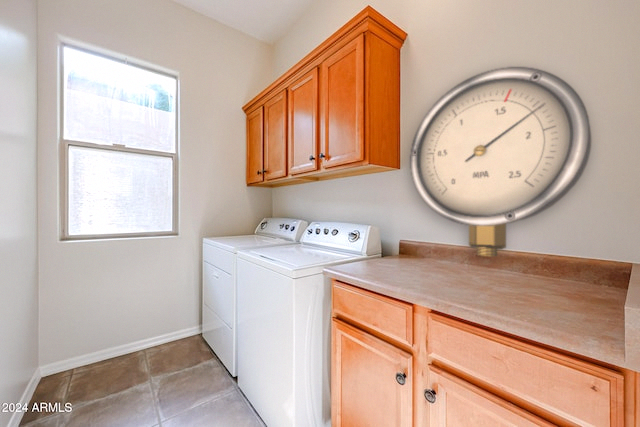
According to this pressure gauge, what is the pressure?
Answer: 1.8 MPa
